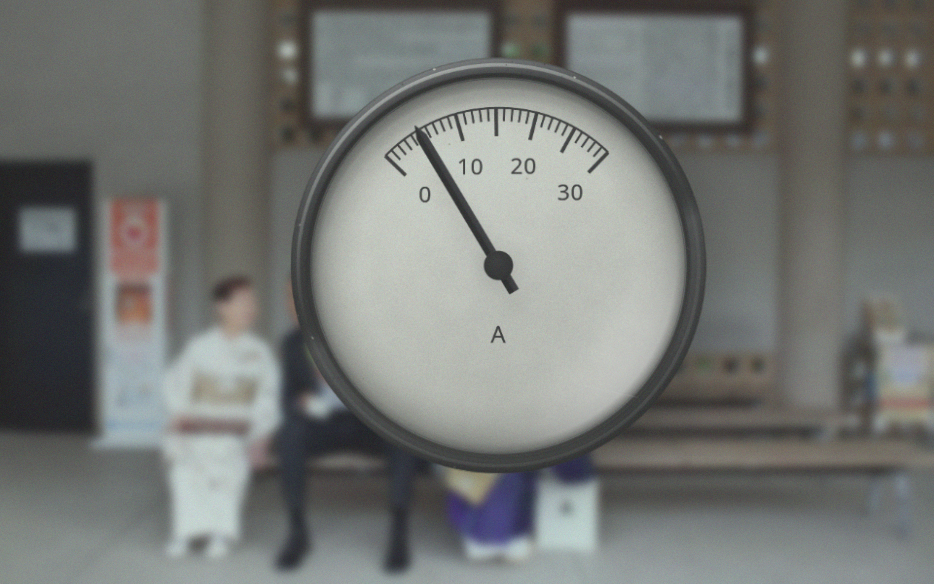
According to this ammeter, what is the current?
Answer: 5 A
